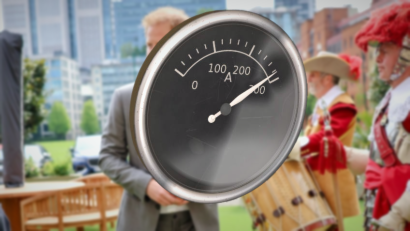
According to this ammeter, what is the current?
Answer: 280 A
